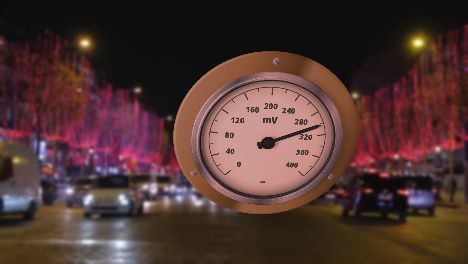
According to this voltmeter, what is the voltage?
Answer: 300 mV
